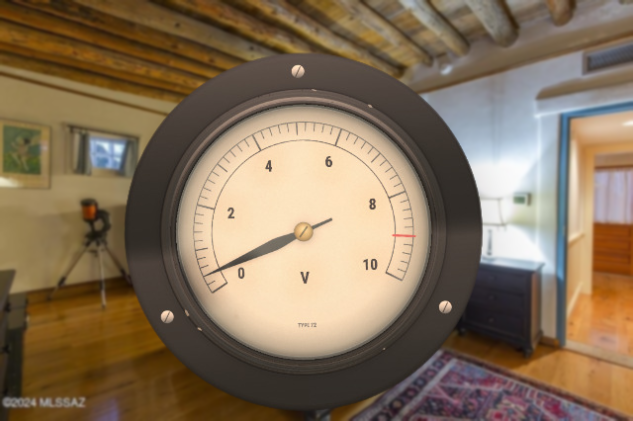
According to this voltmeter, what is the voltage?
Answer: 0.4 V
